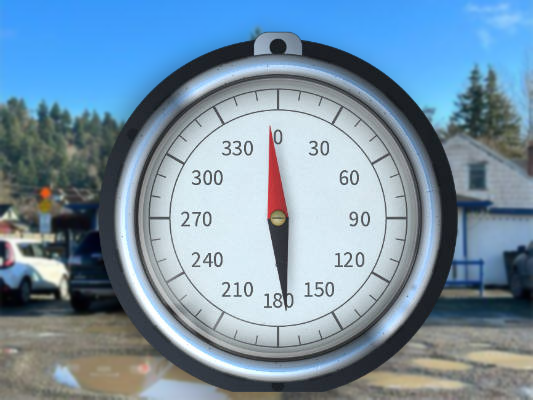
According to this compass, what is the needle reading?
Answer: 355 °
